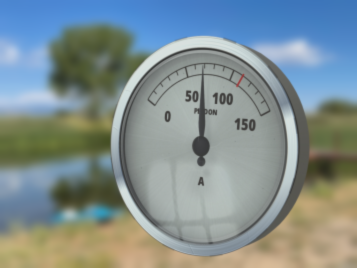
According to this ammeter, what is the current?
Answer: 70 A
